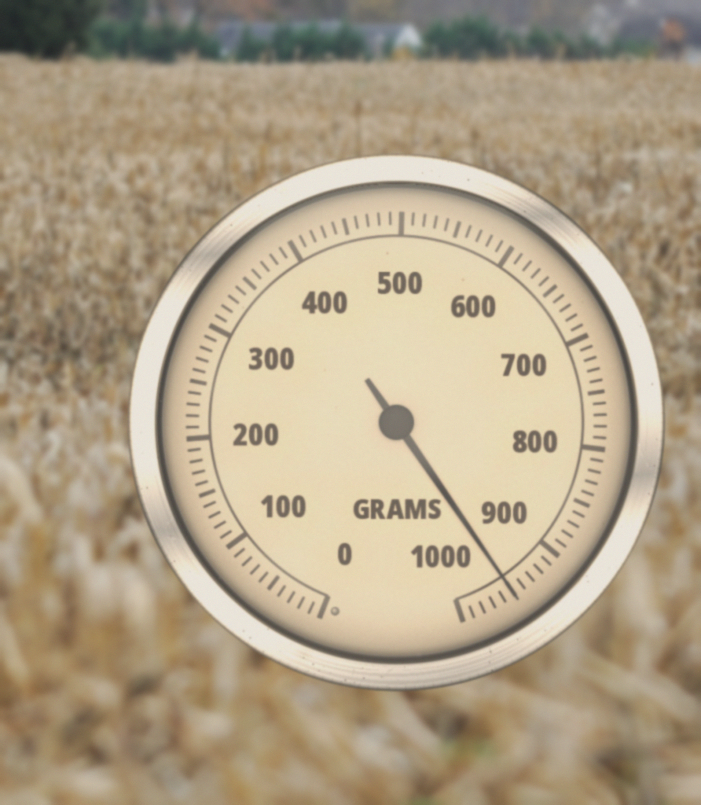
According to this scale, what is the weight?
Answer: 950 g
